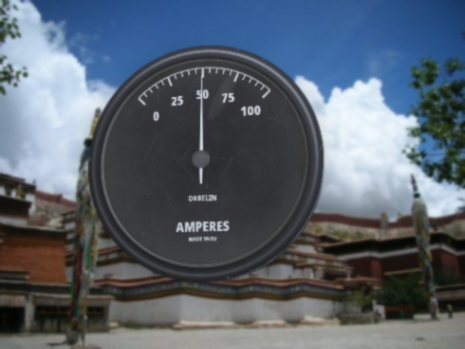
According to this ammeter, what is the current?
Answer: 50 A
